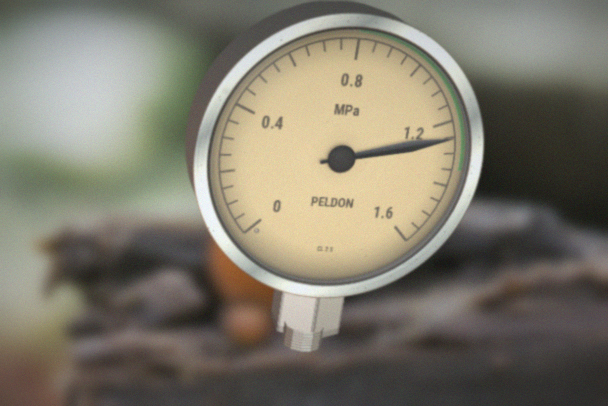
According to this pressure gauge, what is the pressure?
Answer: 1.25 MPa
